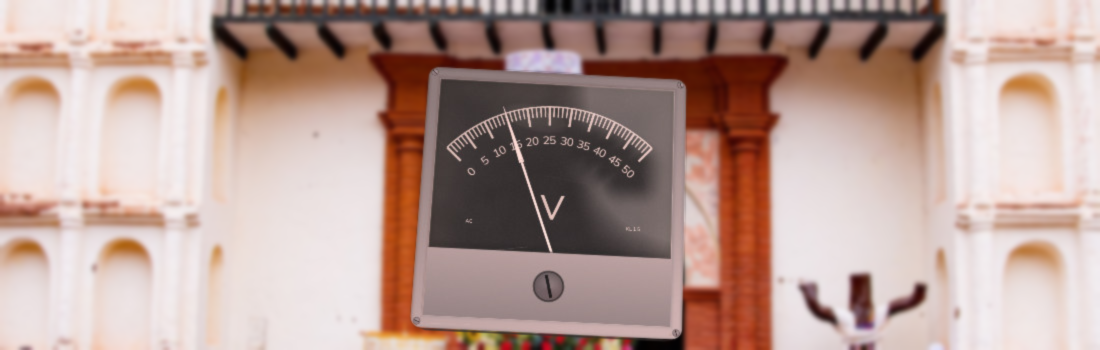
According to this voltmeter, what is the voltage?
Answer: 15 V
